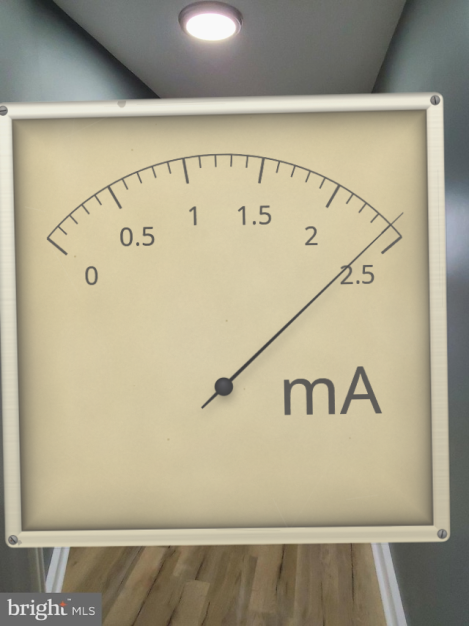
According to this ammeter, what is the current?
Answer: 2.4 mA
